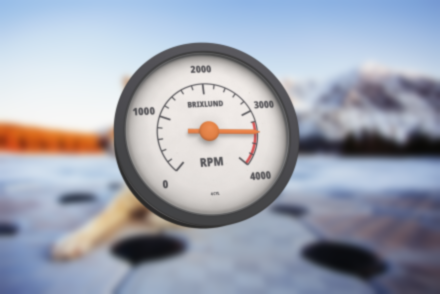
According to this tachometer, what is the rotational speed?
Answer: 3400 rpm
